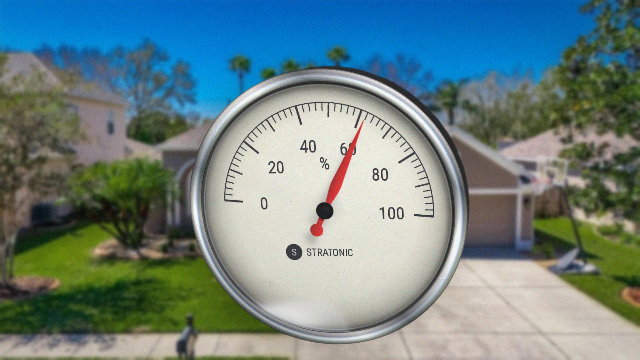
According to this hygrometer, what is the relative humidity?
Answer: 62 %
